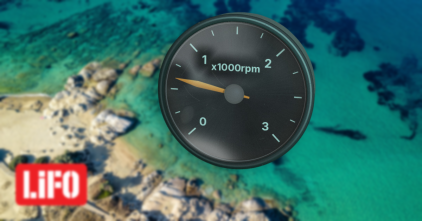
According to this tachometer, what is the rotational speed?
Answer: 625 rpm
